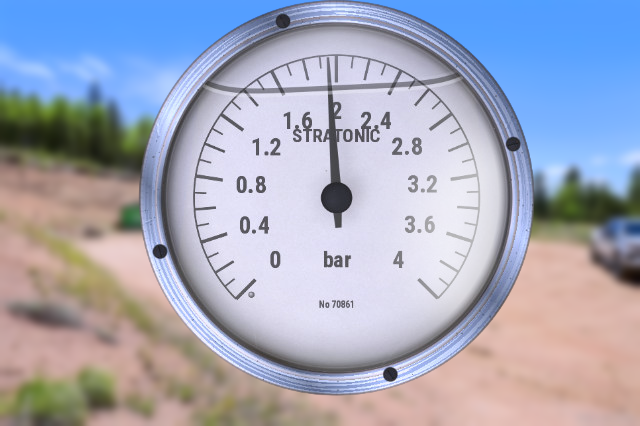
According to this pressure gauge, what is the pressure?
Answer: 1.95 bar
